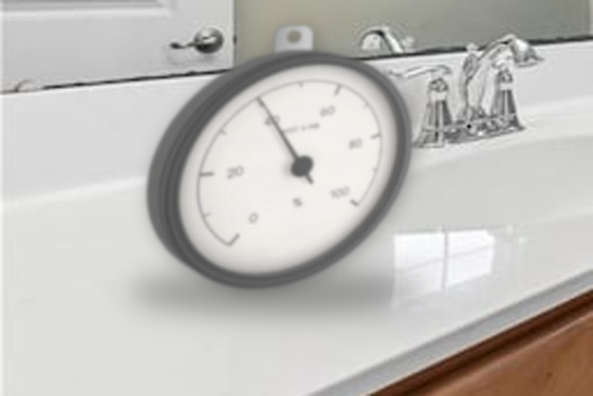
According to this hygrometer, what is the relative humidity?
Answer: 40 %
